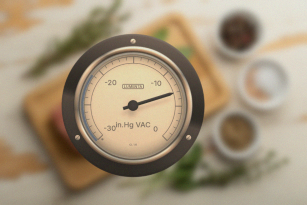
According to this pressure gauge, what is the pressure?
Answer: -7 inHg
